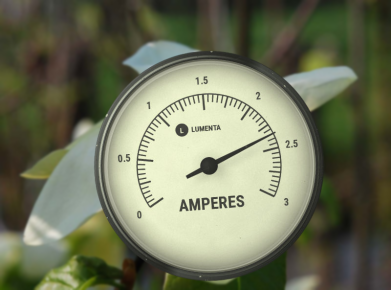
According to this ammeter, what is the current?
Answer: 2.35 A
